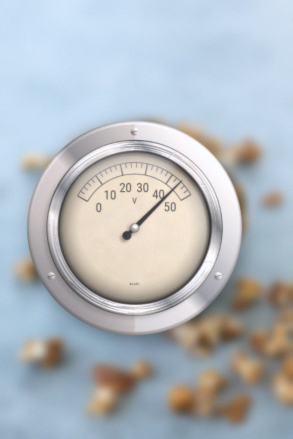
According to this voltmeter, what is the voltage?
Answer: 44 V
